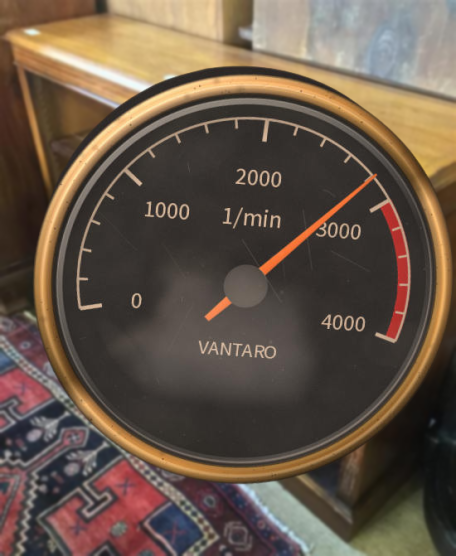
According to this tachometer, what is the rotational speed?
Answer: 2800 rpm
